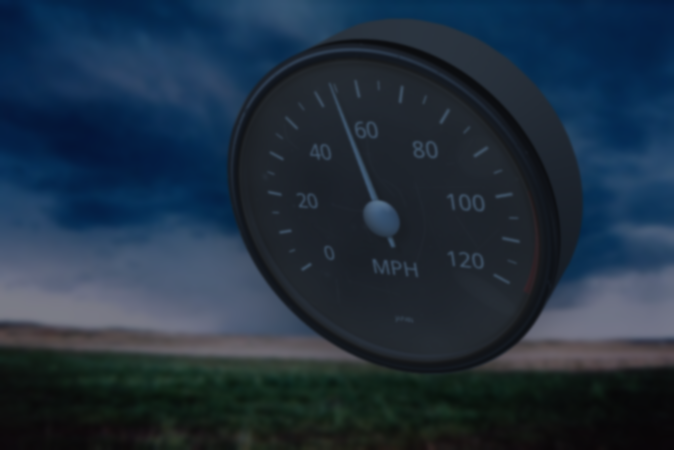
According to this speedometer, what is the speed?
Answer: 55 mph
